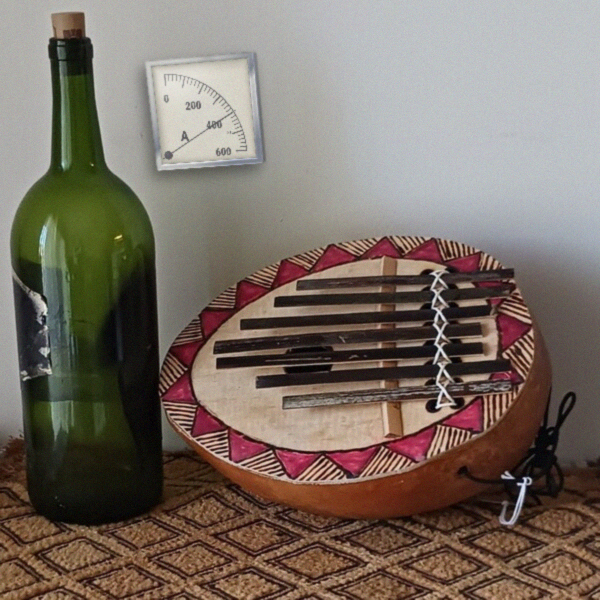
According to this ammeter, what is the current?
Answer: 400 A
